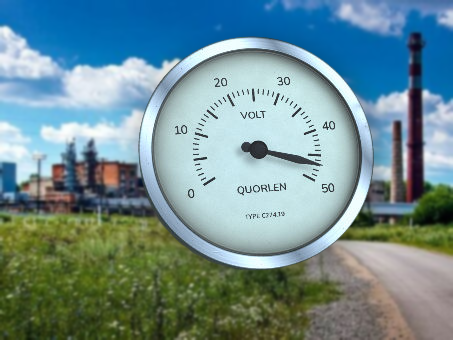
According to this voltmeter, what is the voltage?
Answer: 47 V
